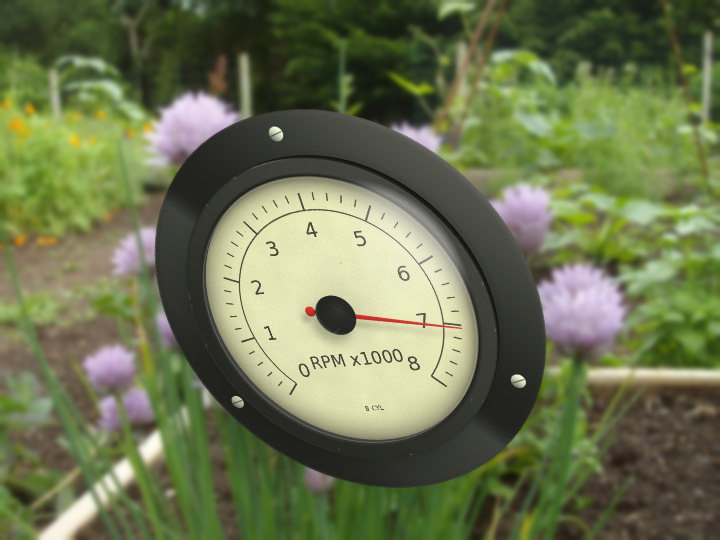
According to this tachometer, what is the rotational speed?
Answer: 7000 rpm
